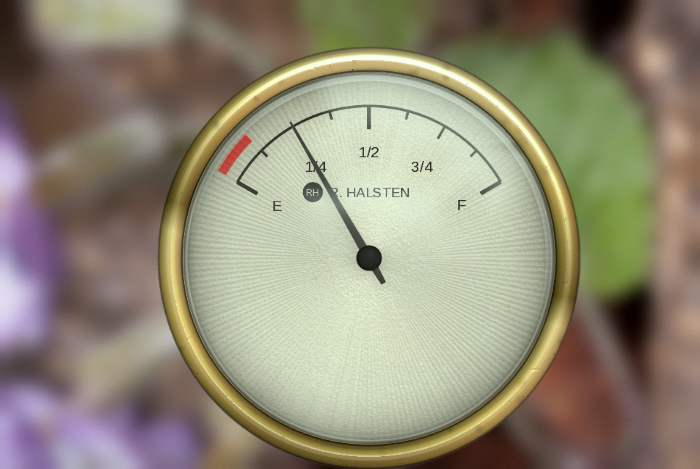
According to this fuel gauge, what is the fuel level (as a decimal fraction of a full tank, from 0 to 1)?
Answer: 0.25
